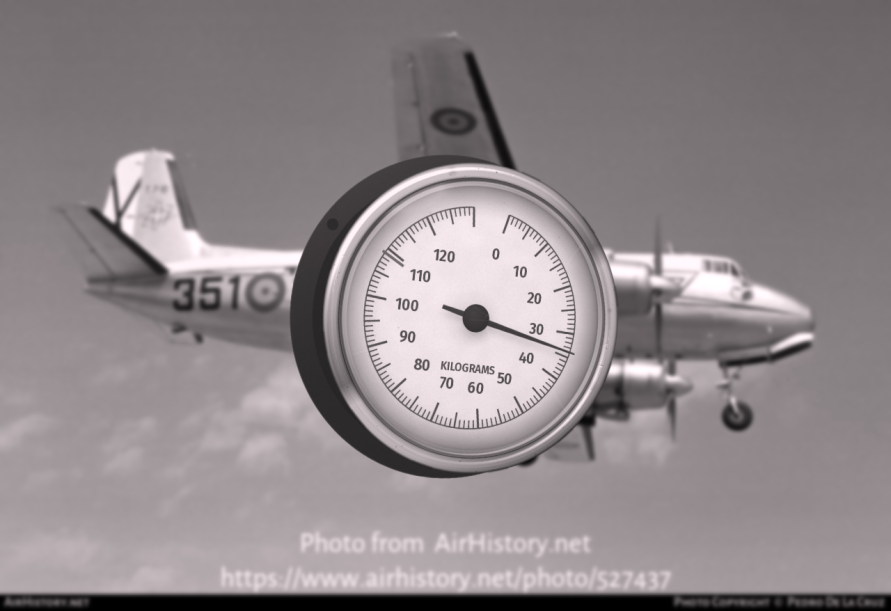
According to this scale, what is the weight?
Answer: 34 kg
